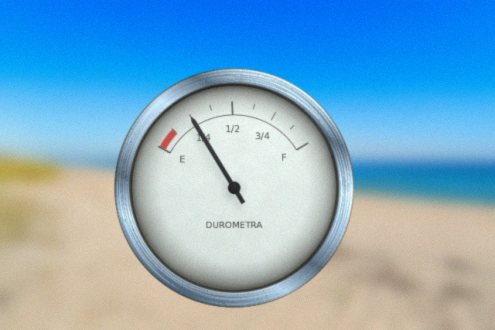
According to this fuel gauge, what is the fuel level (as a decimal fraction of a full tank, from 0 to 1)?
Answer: 0.25
